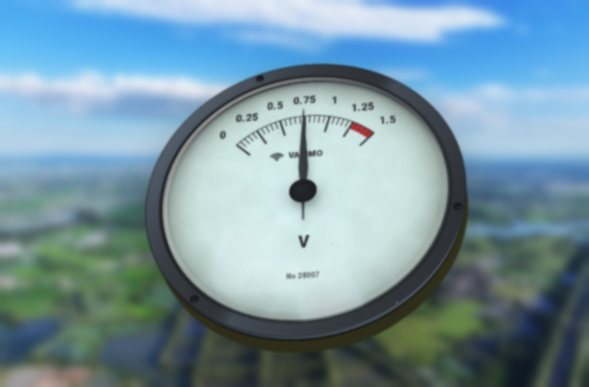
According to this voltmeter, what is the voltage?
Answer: 0.75 V
